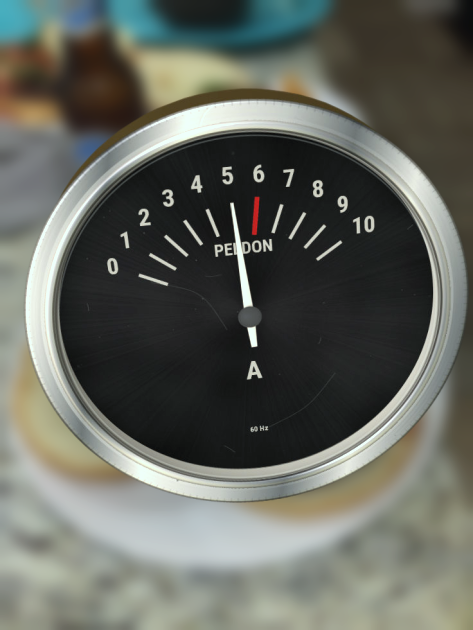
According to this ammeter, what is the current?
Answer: 5 A
